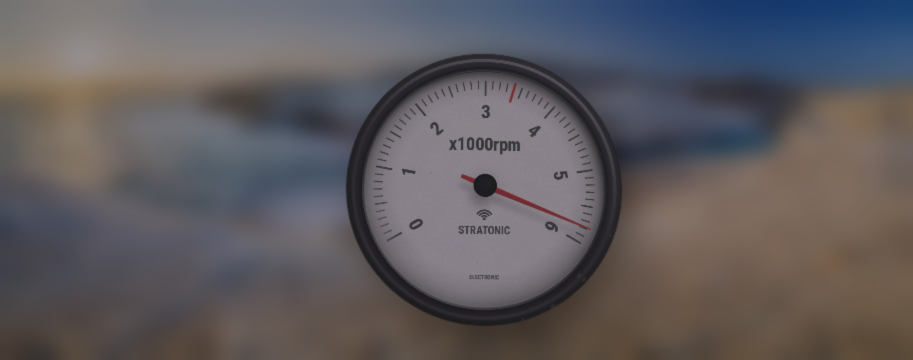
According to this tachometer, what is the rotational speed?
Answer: 5800 rpm
